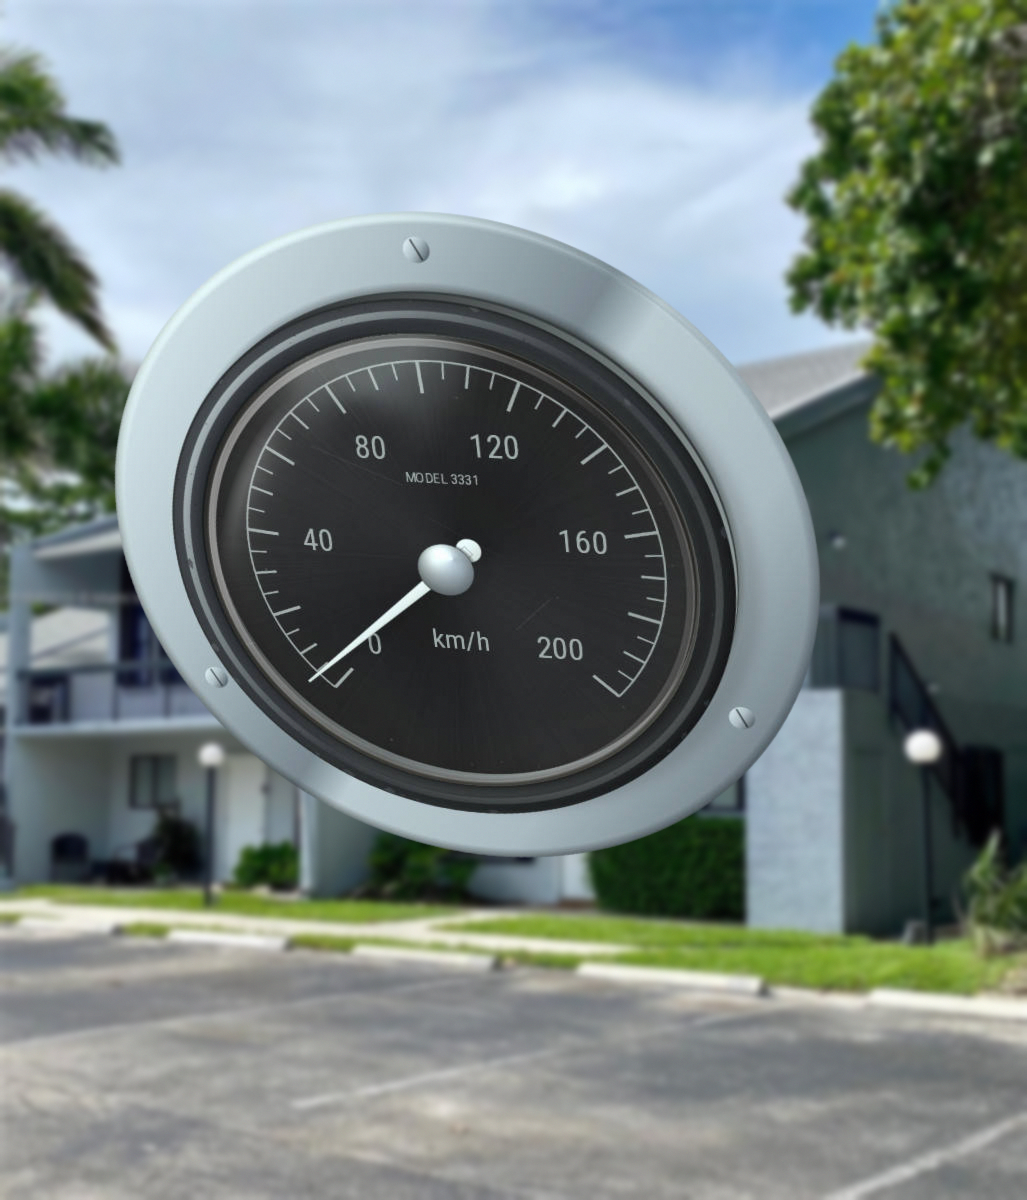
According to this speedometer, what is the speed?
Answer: 5 km/h
